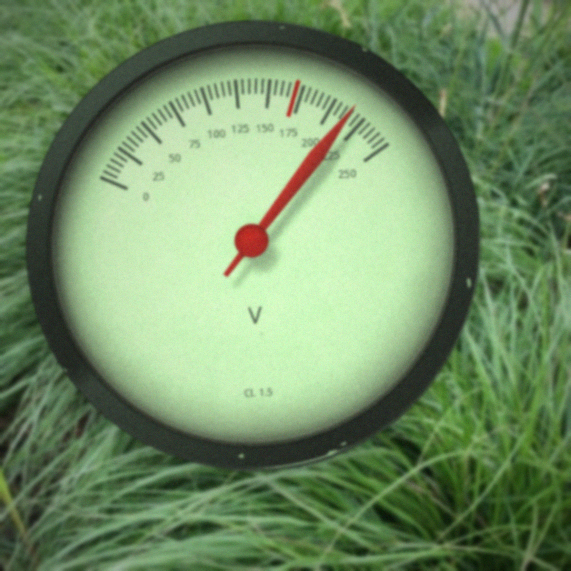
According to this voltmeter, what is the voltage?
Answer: 215 V
